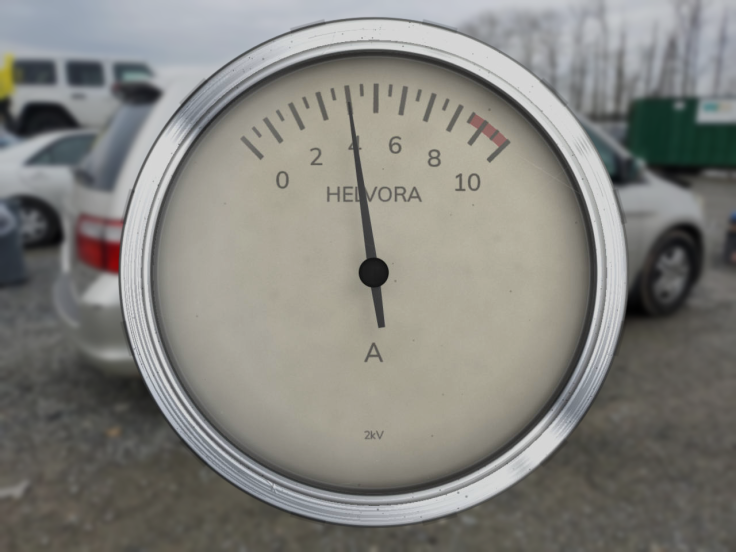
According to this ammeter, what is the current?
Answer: 4 A
